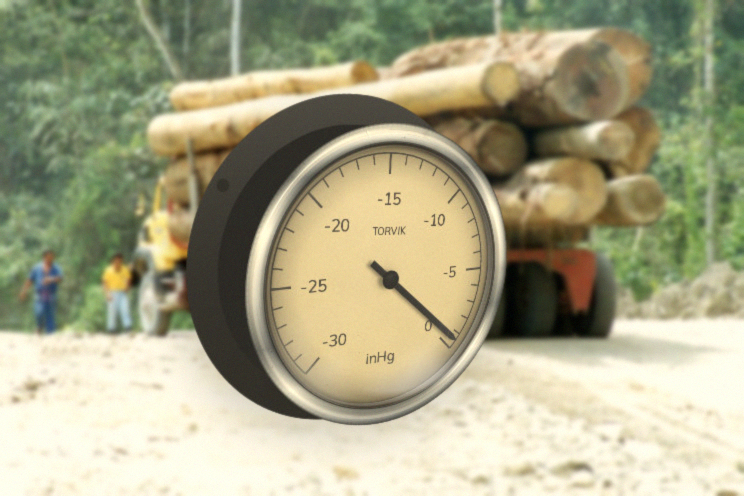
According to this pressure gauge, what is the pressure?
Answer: -0.5 inHg
